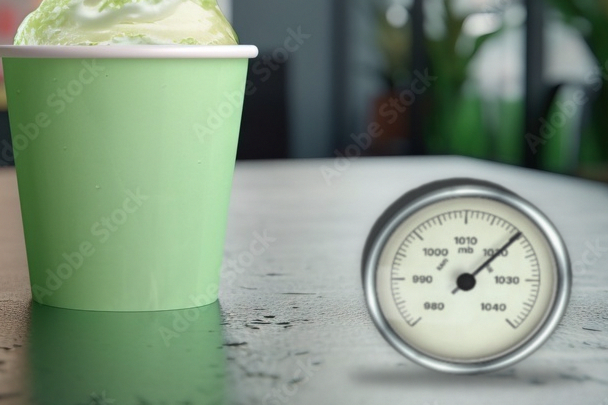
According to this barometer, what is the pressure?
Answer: 1020 mbar
